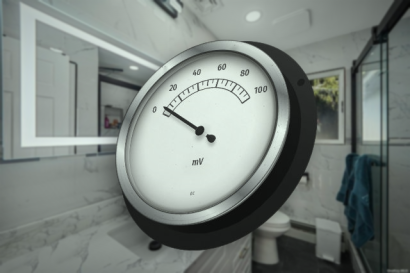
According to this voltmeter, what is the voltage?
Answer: 5 mV
